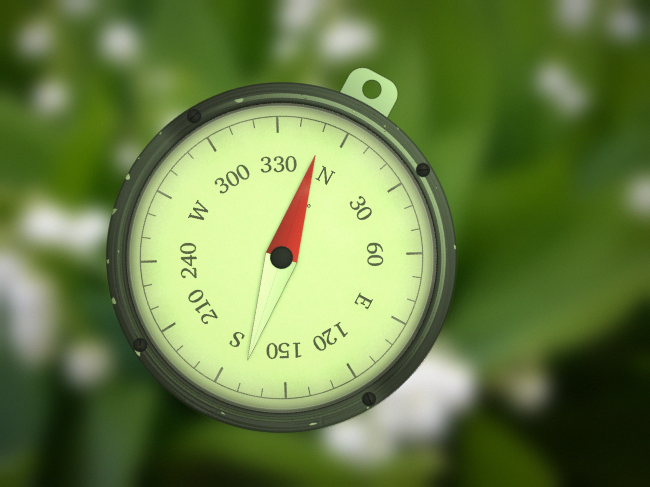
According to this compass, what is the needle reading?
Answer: 350 °
